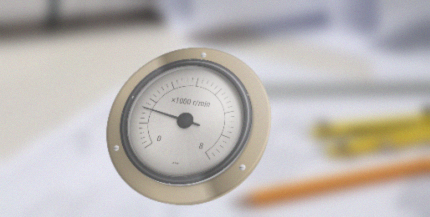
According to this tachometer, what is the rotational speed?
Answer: 1600 rpm
